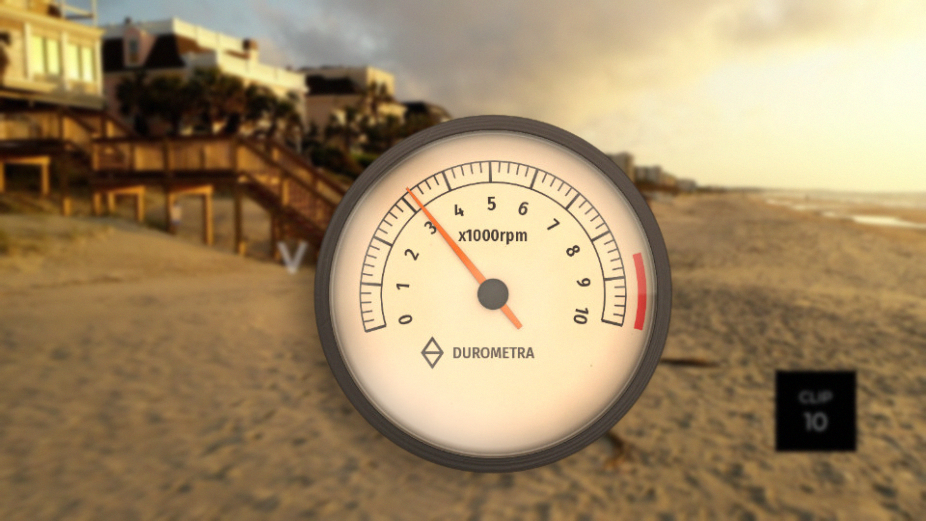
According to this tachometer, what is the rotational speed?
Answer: 3200 rpm
